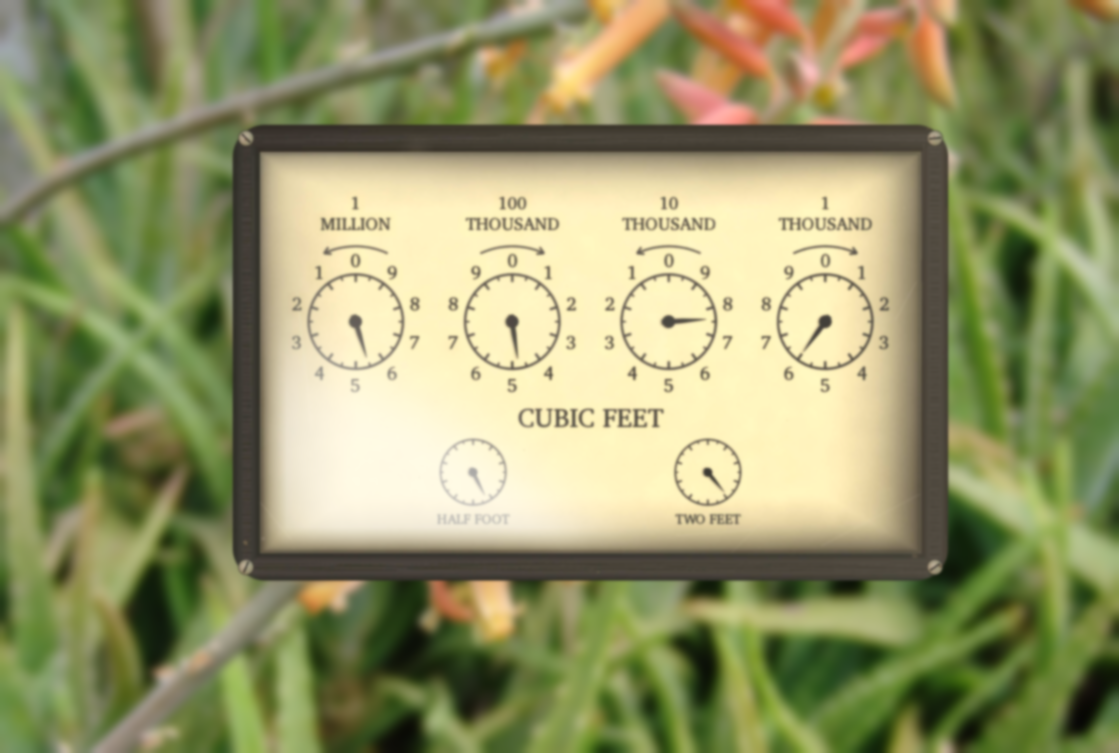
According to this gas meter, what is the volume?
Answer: 547600 ft³
